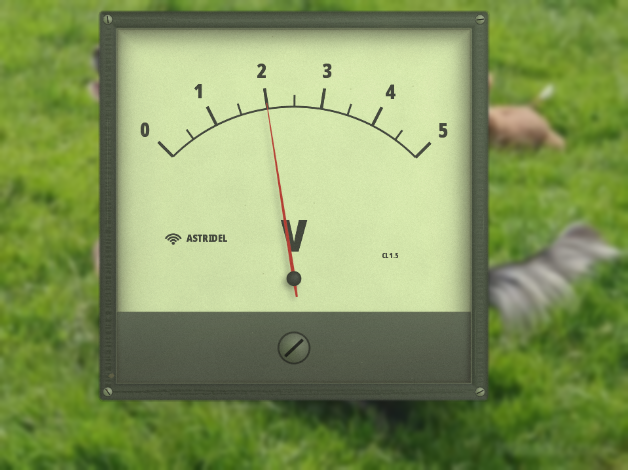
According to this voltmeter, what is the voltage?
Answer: 2 V
